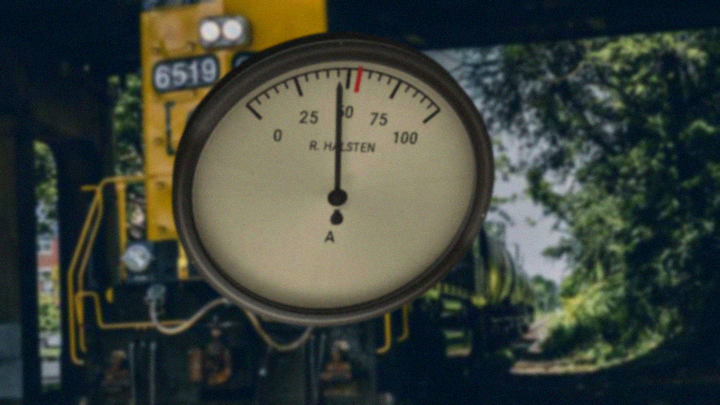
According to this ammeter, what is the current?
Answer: 45 A
